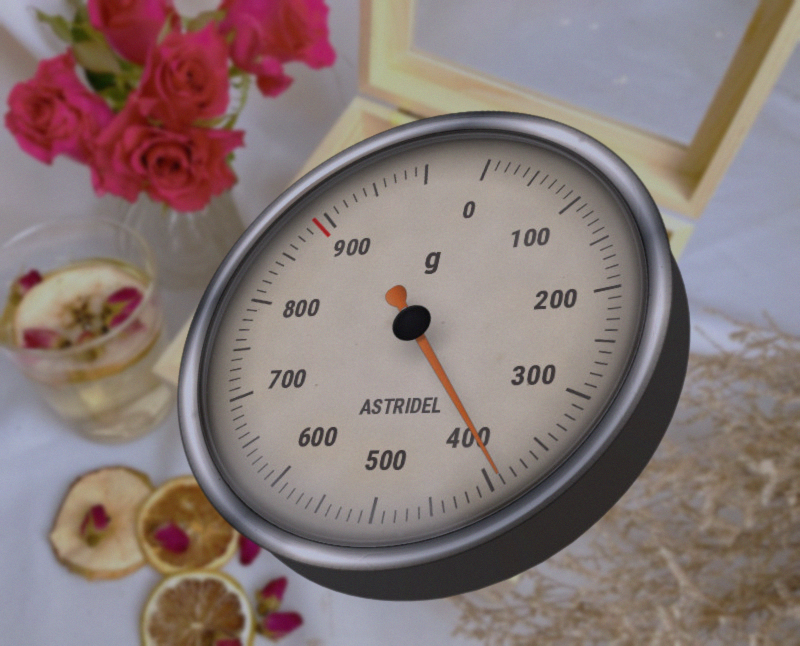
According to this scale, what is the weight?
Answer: 390 g
